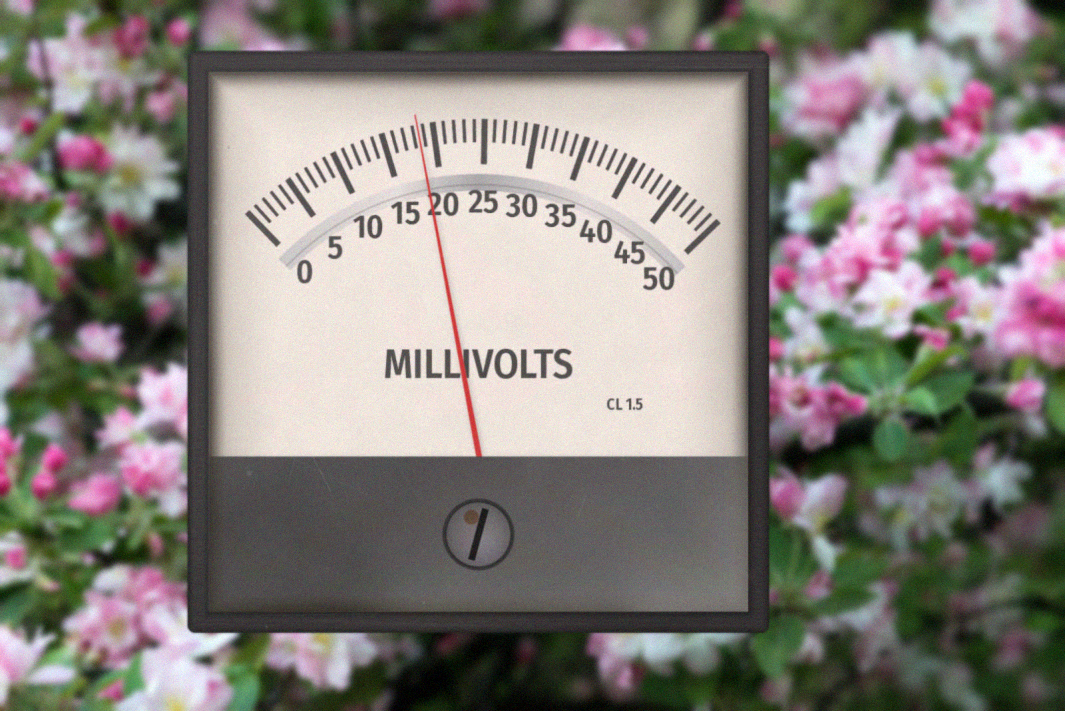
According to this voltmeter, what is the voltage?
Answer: 18.5 mV
